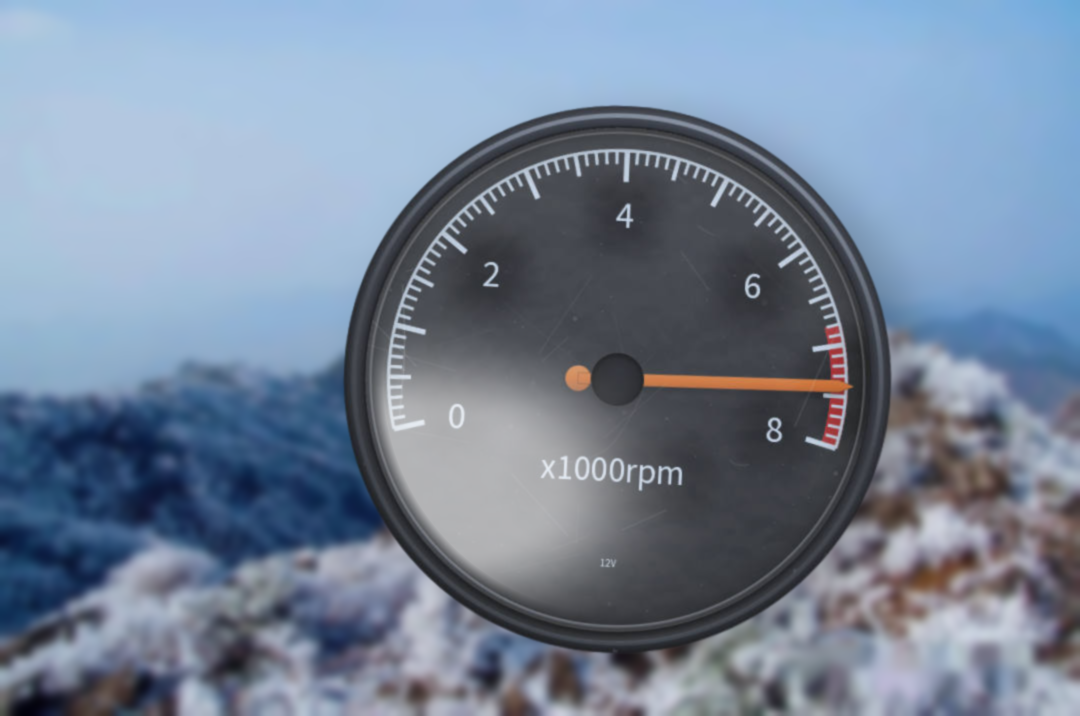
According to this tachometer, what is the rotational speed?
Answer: 7400 rpm
